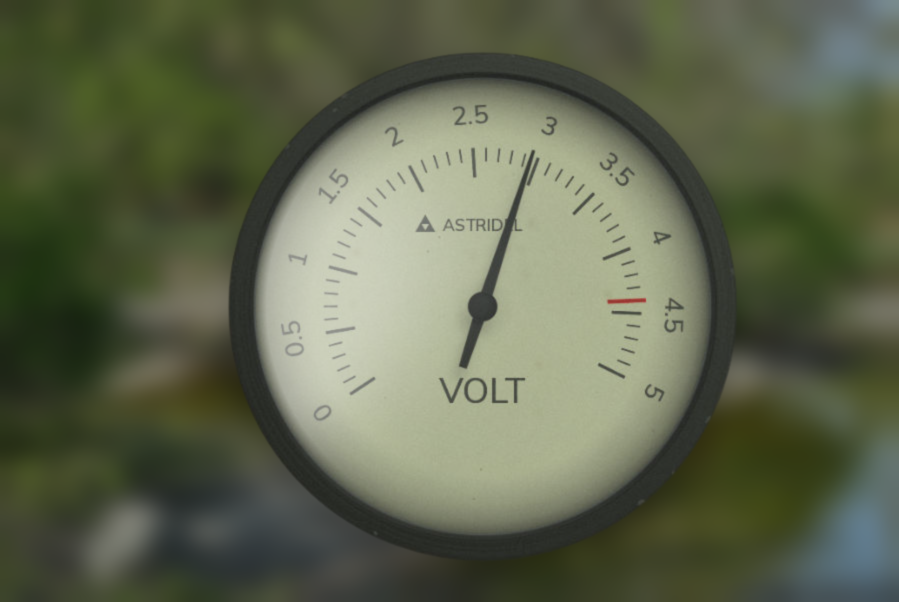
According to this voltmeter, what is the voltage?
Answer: 2.95 V
